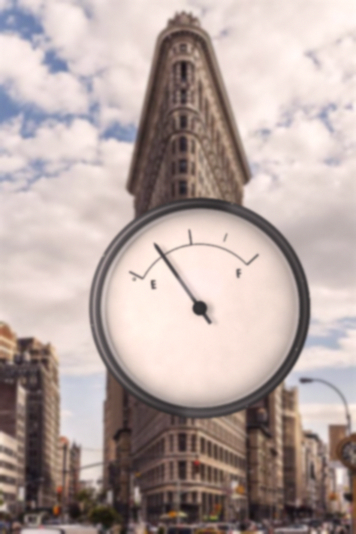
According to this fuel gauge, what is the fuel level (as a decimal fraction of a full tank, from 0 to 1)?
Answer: 0.25
